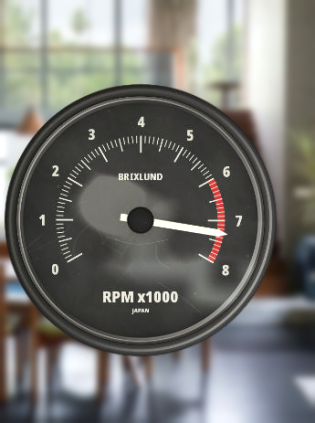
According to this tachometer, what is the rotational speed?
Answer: 7300 rpm
